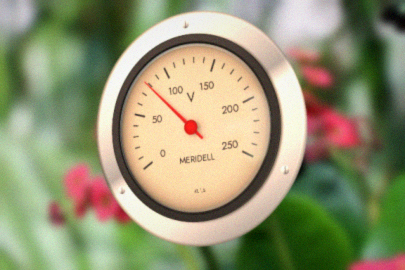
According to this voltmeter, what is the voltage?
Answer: 80 V
